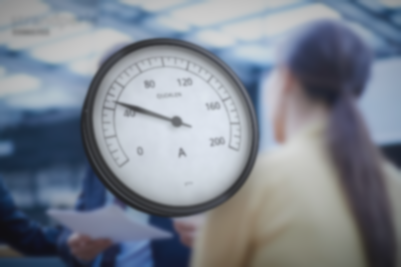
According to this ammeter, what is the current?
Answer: 45 A
